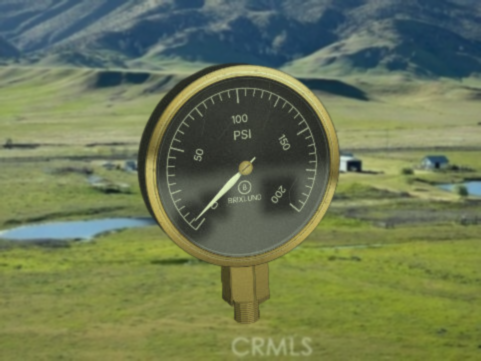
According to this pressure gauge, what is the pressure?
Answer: 5 psi
